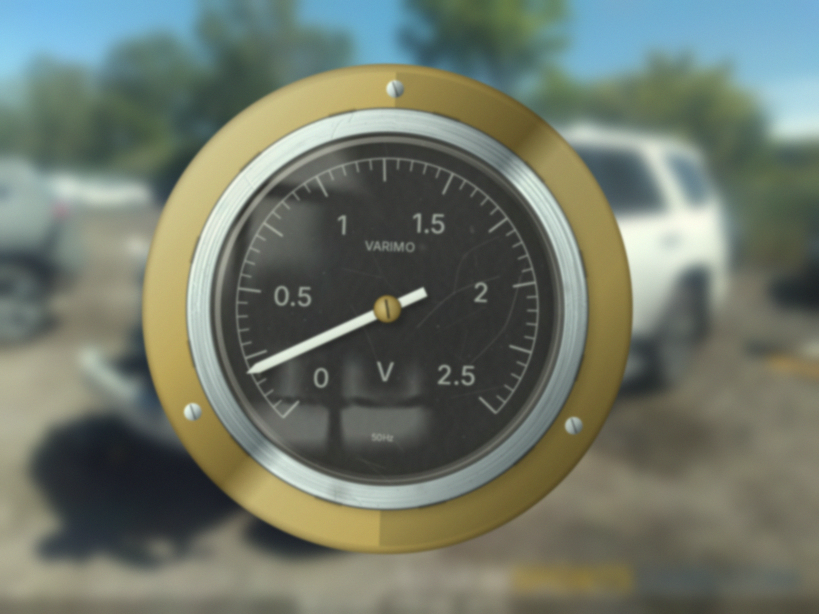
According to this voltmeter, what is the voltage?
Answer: 0.2 V
